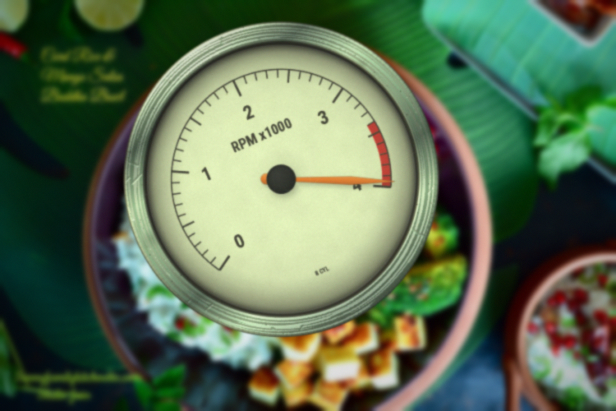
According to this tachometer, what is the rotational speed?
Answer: 3950 rpm
